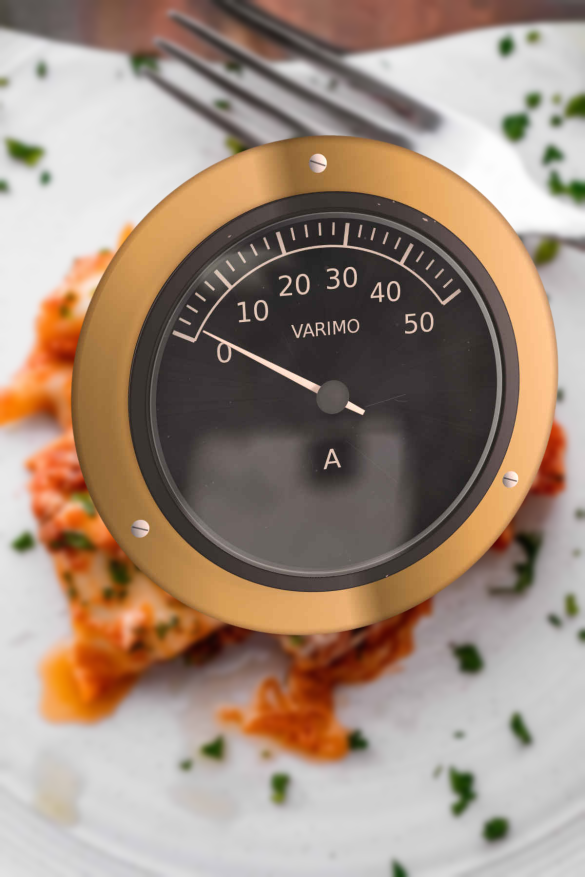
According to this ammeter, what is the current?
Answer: 2 A
